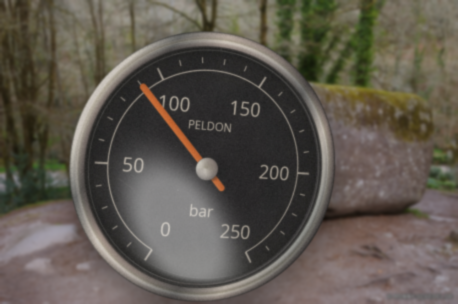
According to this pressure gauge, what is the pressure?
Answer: 90 bar
